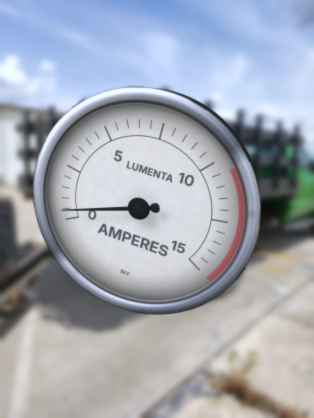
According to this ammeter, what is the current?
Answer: 0.5 A
